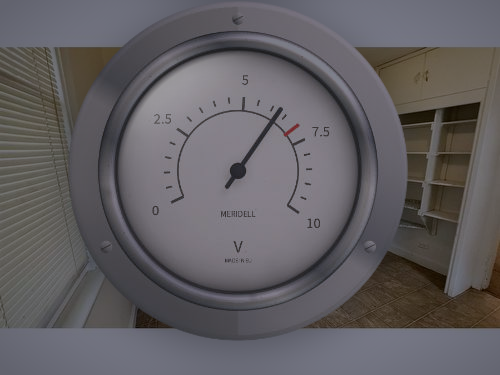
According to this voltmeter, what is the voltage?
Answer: 6.25 V
